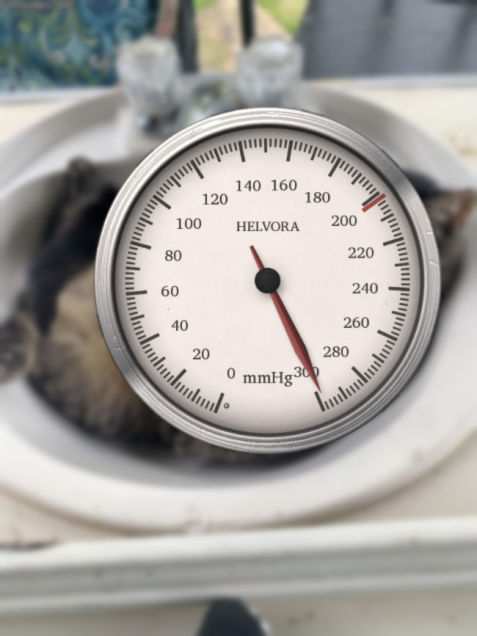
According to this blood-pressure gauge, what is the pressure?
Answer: 298 mmHg
